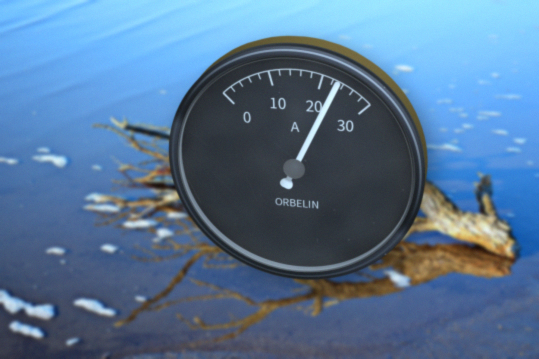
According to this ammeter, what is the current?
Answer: 23 A
